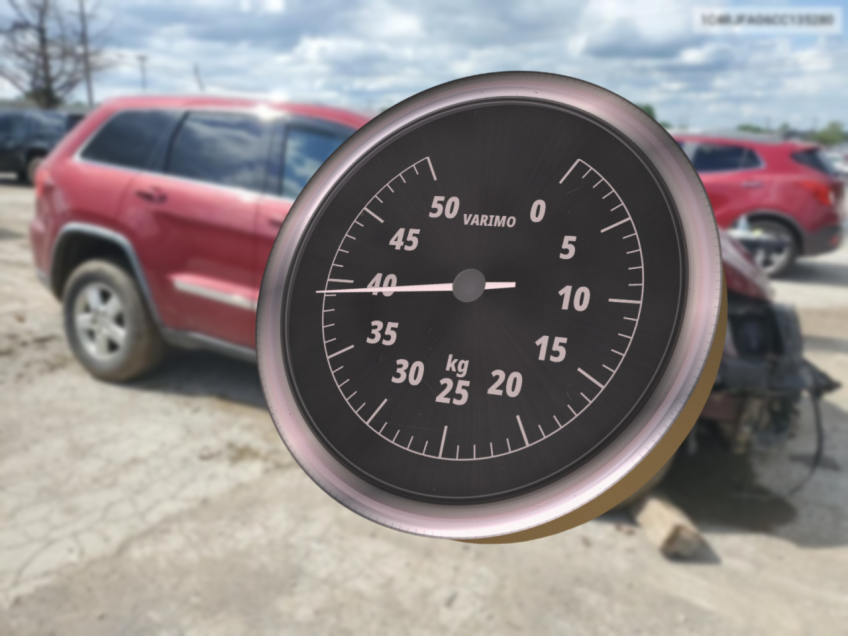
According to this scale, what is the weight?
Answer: 39 kg
